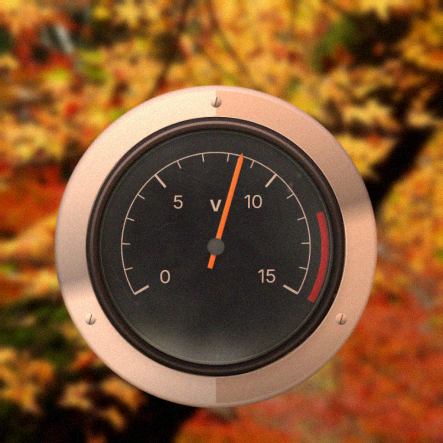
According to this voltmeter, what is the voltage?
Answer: 8.5 V
